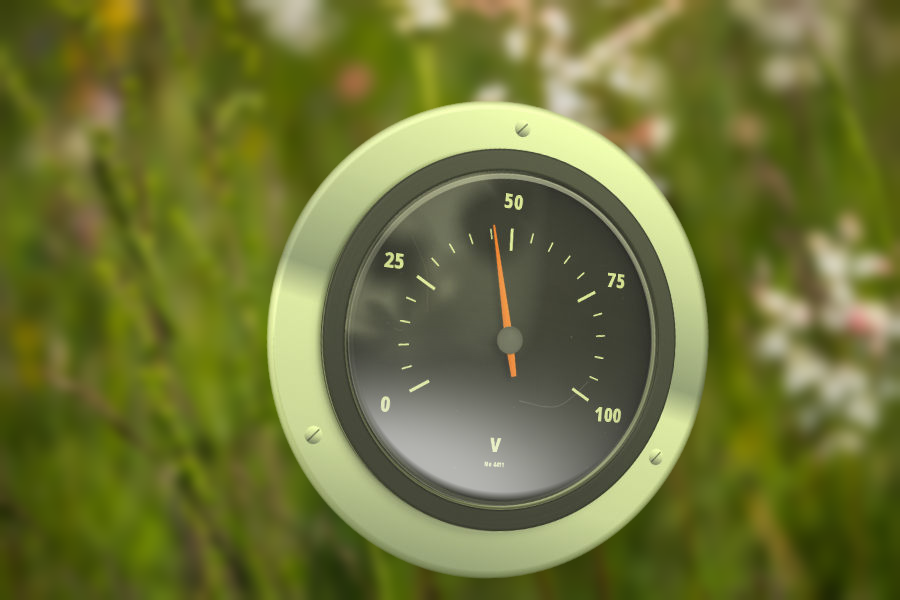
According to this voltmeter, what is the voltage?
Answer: 45 V
